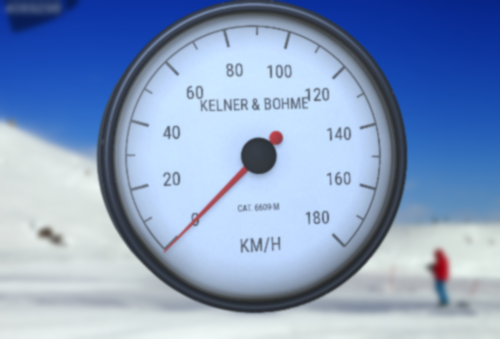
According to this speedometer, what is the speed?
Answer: 0 km/h
